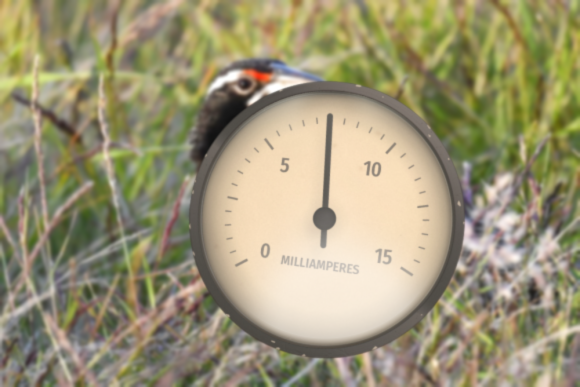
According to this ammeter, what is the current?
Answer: 7.5 mA
